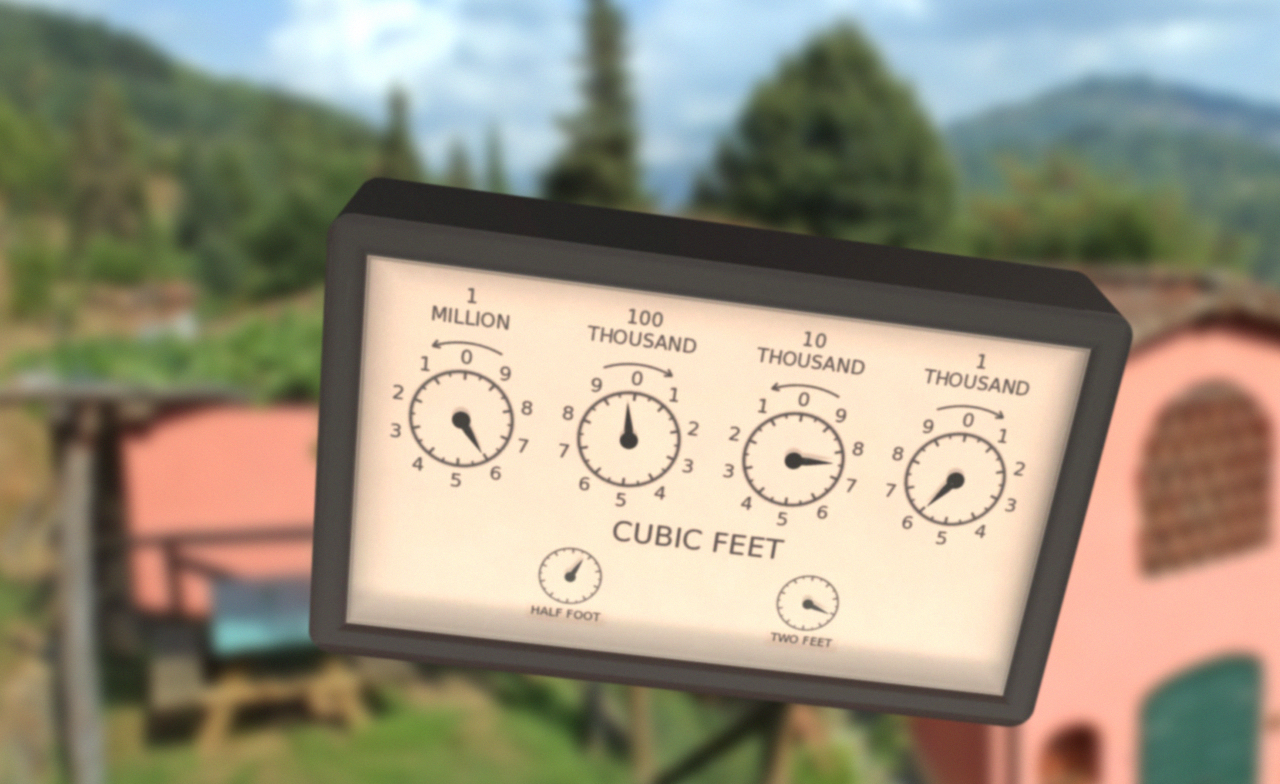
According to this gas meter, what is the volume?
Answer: 597600 ft³
